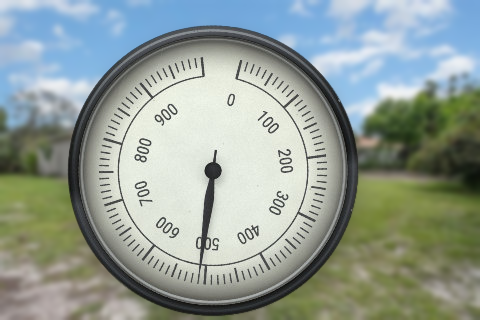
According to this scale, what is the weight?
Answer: 510 g
